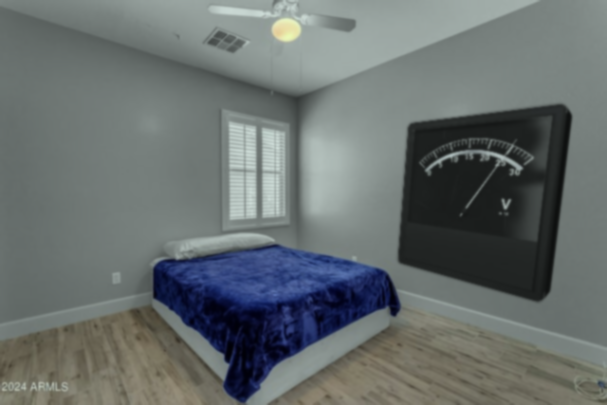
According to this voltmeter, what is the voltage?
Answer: 25 V
